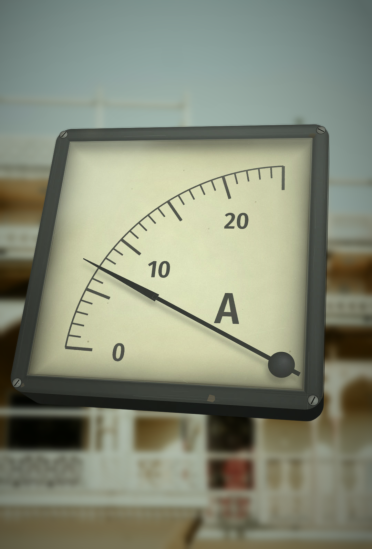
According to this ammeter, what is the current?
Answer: 7 A
